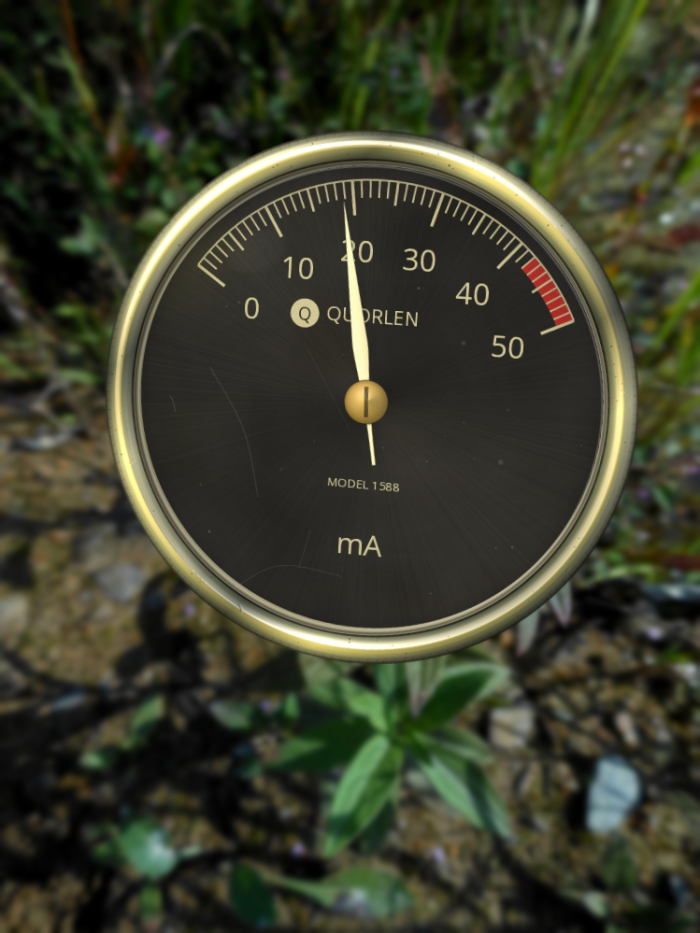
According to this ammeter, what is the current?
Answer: 19 mA
